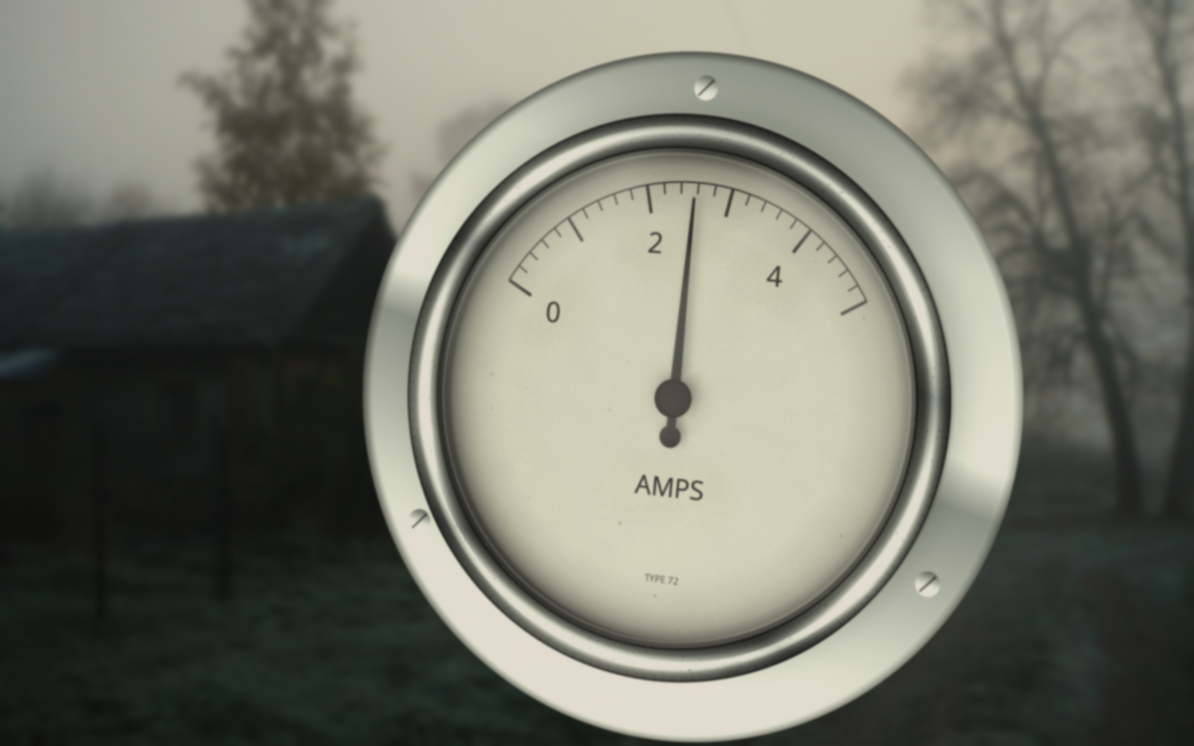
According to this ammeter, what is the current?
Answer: 2.6 A
